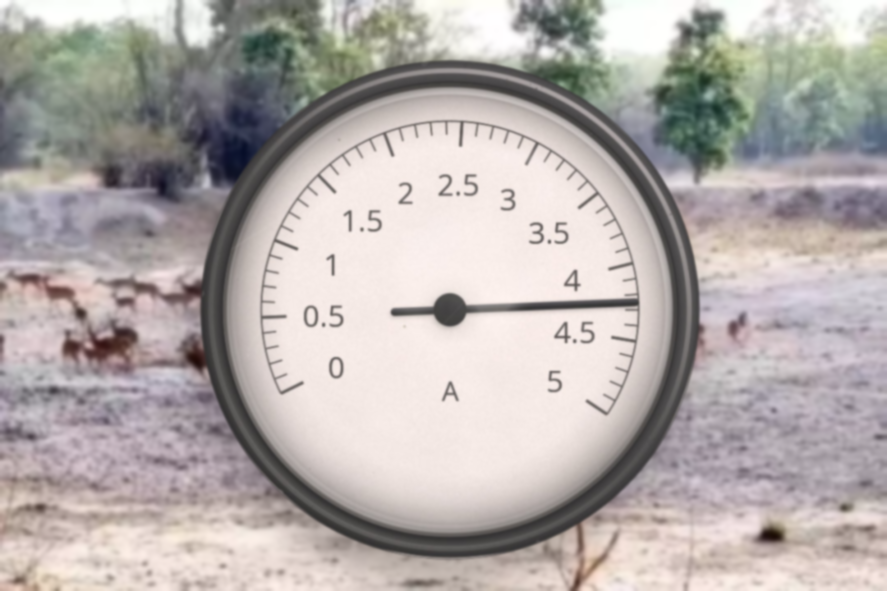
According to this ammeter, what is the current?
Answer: 4.25 A
